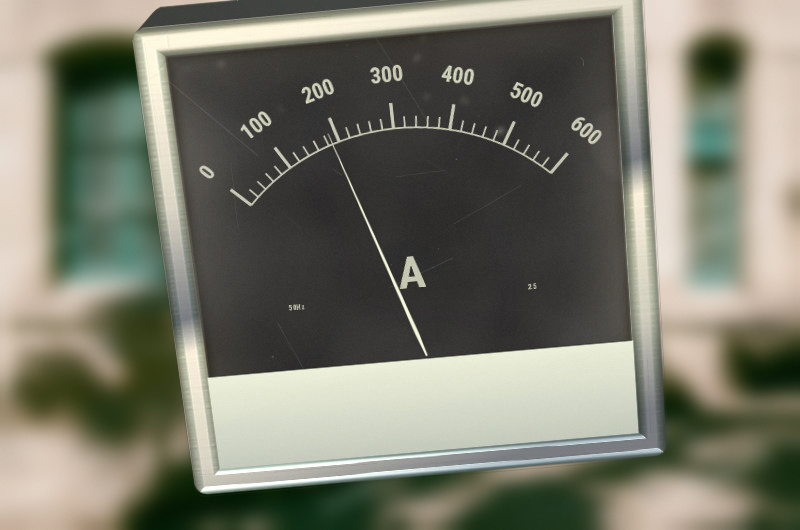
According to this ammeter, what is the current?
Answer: 190 A
